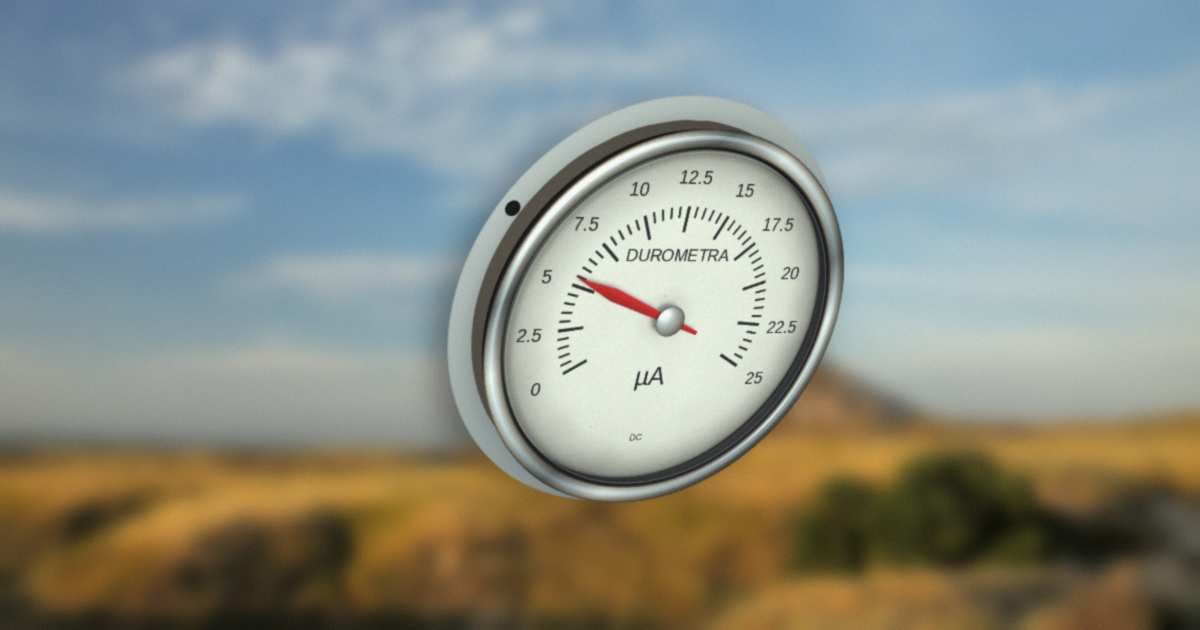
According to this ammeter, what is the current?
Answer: 5.5 µA
